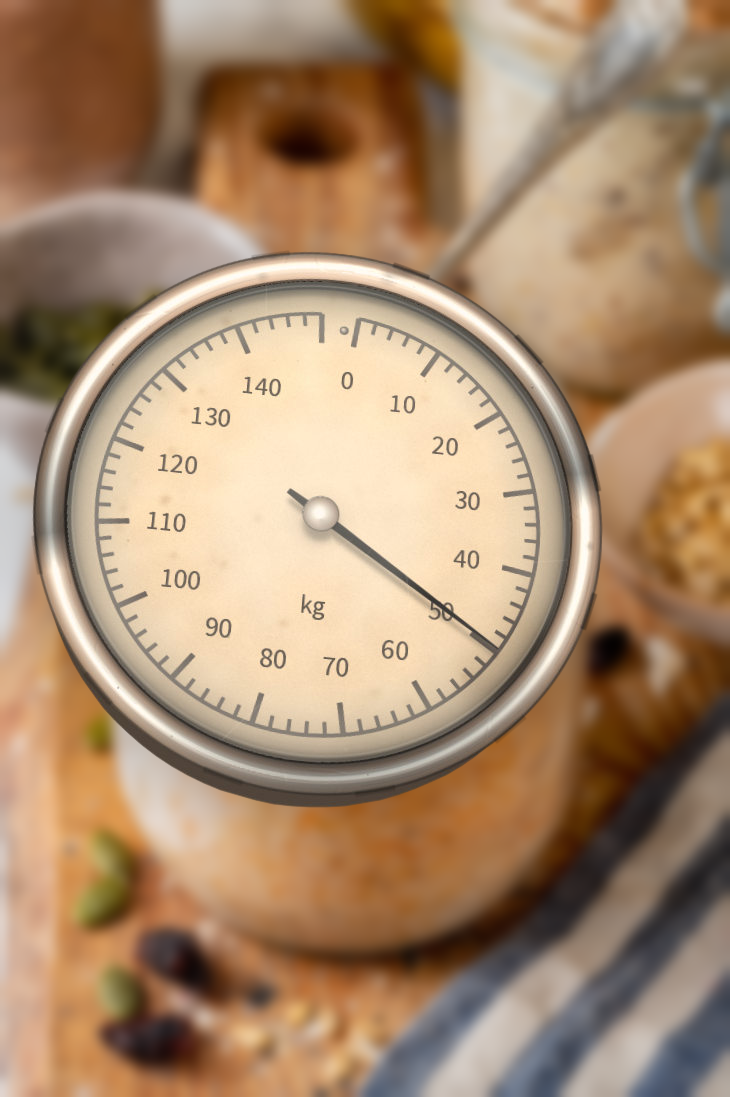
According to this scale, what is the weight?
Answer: 50 kg
